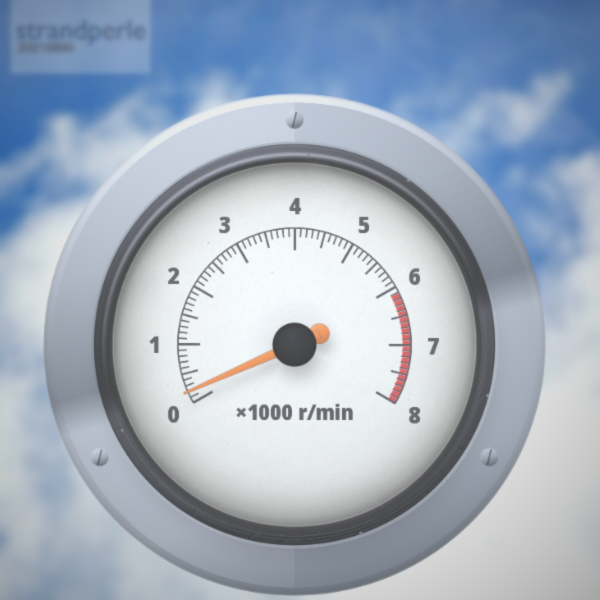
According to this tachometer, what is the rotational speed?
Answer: 200 rpm
